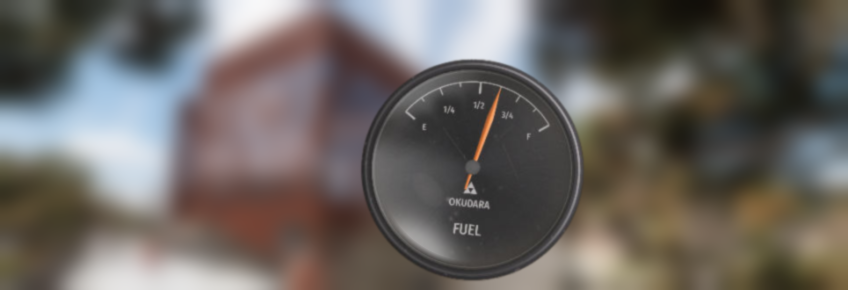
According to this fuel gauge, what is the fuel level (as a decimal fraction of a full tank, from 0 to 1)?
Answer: 0.625
